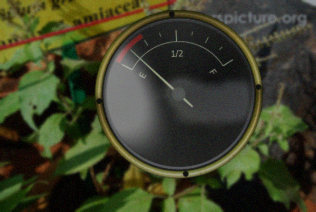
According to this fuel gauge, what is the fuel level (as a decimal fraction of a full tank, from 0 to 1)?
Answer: 0.125
